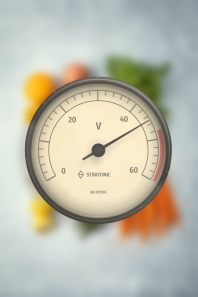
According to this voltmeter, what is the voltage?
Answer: 45 V
